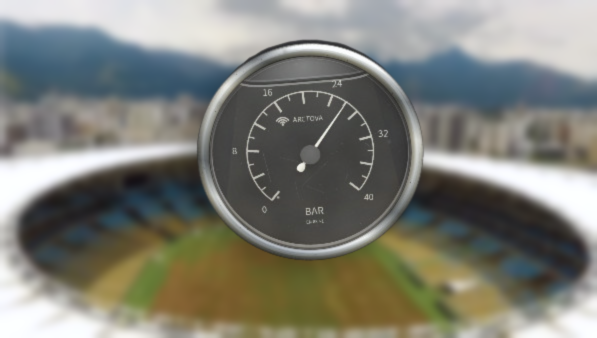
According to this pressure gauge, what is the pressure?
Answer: 26 bar
